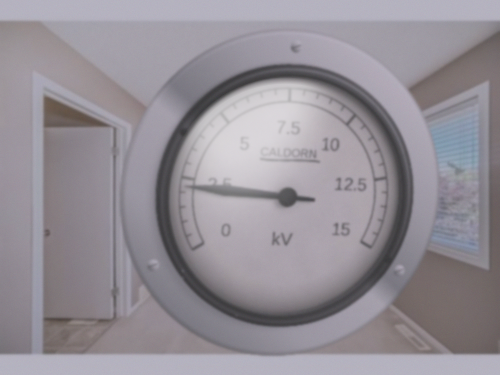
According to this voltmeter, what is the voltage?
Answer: 2.25 kV
